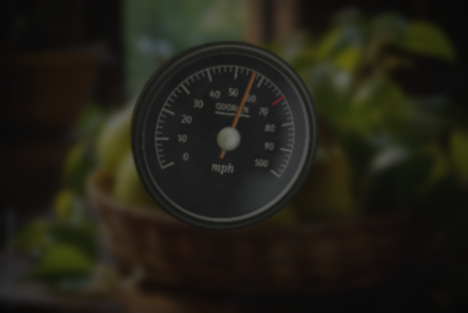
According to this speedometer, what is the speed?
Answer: 56 mph
